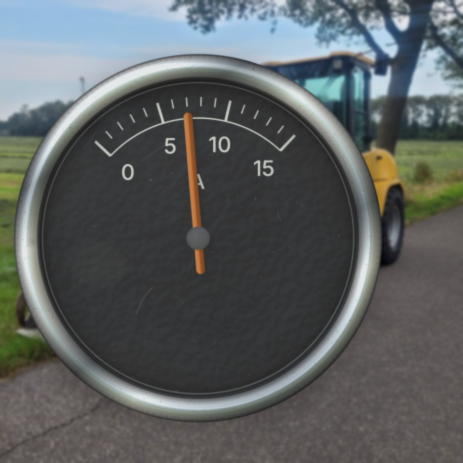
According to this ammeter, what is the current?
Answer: 7 A
